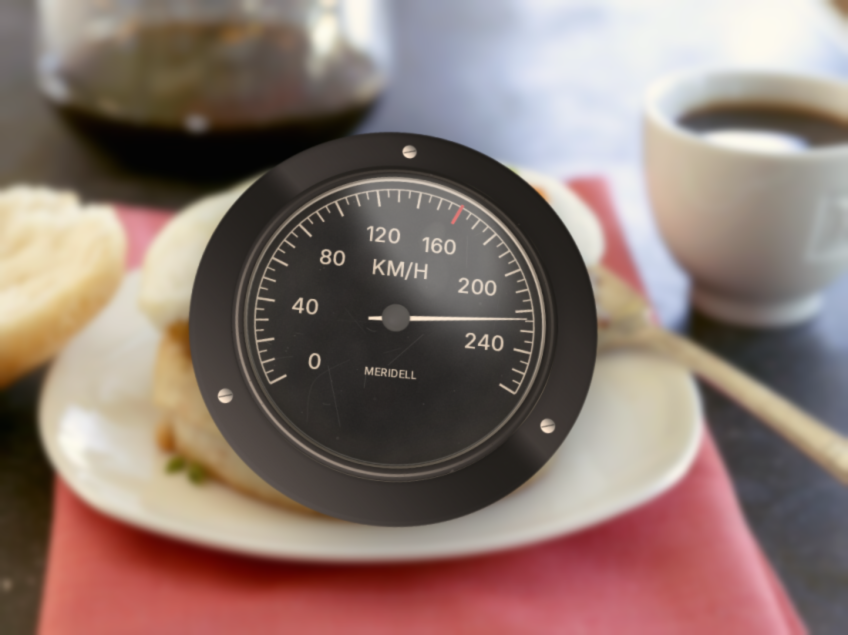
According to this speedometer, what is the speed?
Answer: 225 km/h
